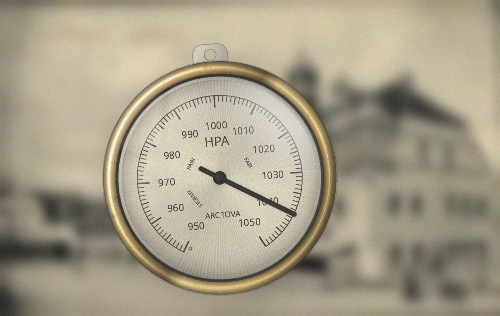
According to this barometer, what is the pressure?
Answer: 1040 hPa
